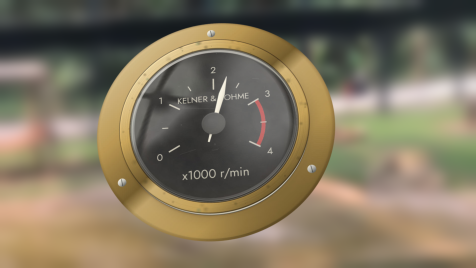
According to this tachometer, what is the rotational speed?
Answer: 2250 rpm
